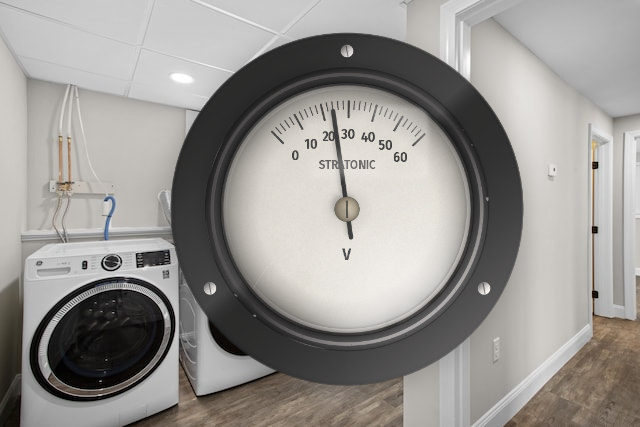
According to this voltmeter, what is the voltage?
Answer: 24 V
